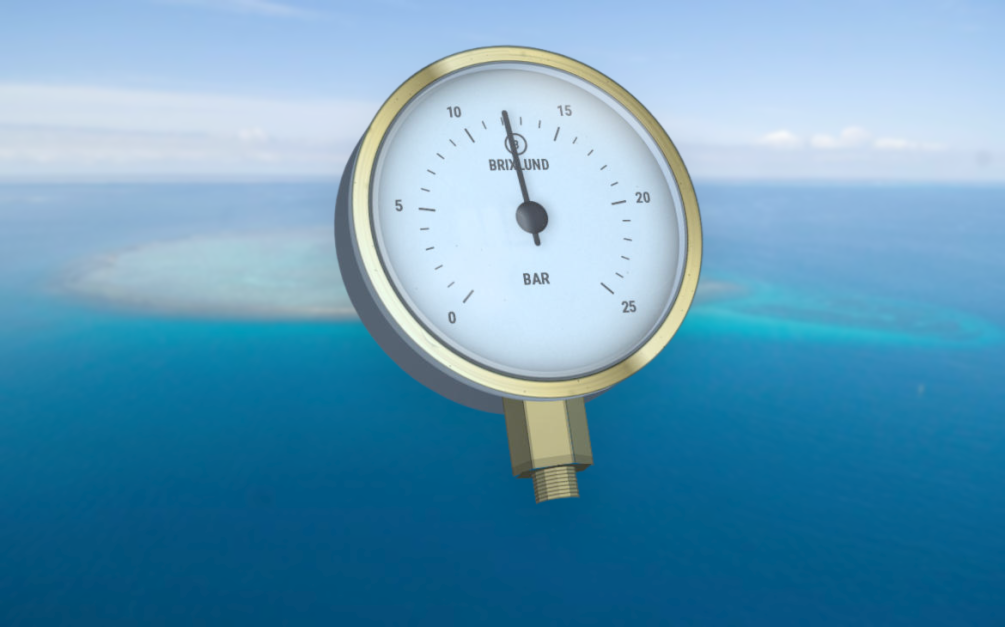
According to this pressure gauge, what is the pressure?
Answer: 12 bar
